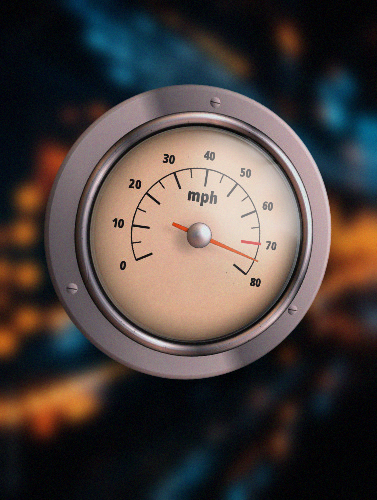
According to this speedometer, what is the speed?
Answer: 75 mph
